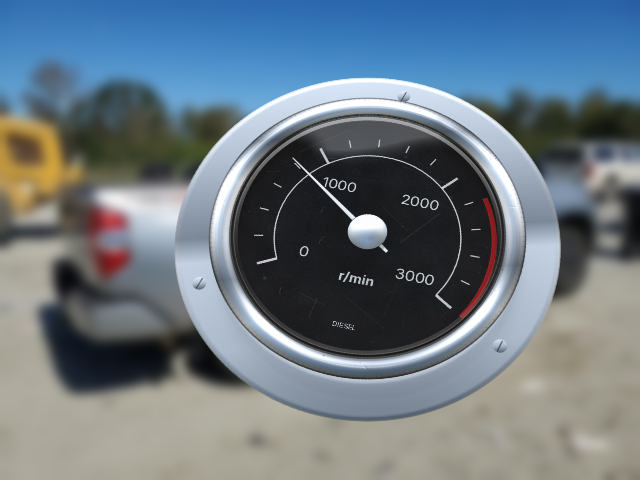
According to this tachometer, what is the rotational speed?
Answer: 800 rpm
